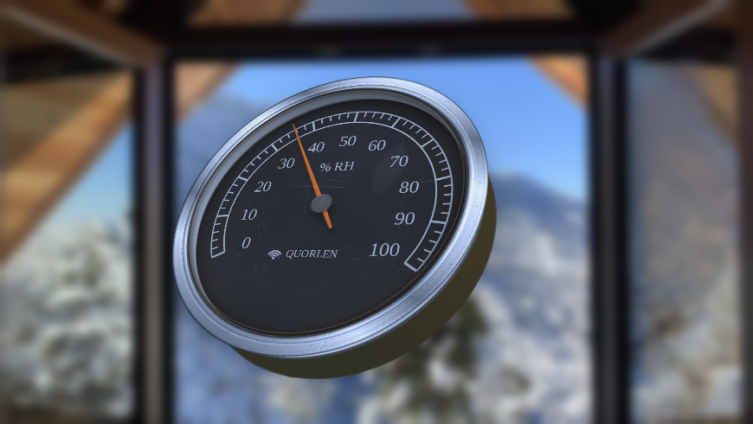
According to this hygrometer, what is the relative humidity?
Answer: 36 %
